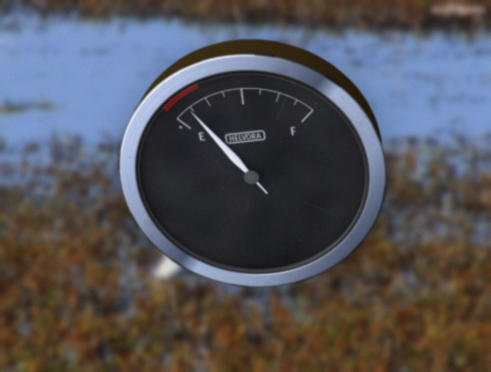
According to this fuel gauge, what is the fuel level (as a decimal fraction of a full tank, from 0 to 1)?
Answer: 0.125
